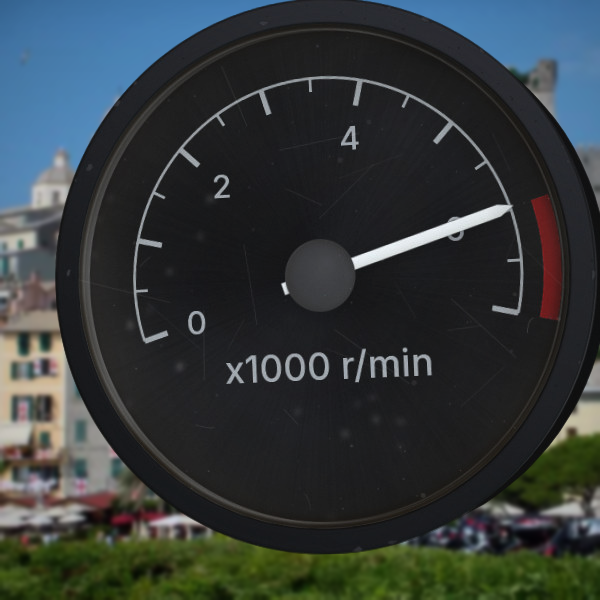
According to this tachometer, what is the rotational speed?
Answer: 6000 rpm
